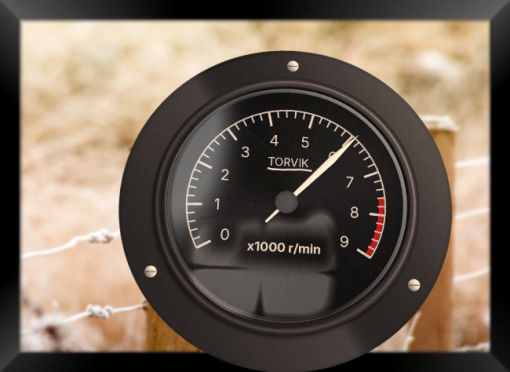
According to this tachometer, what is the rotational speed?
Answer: 6100 rpm
